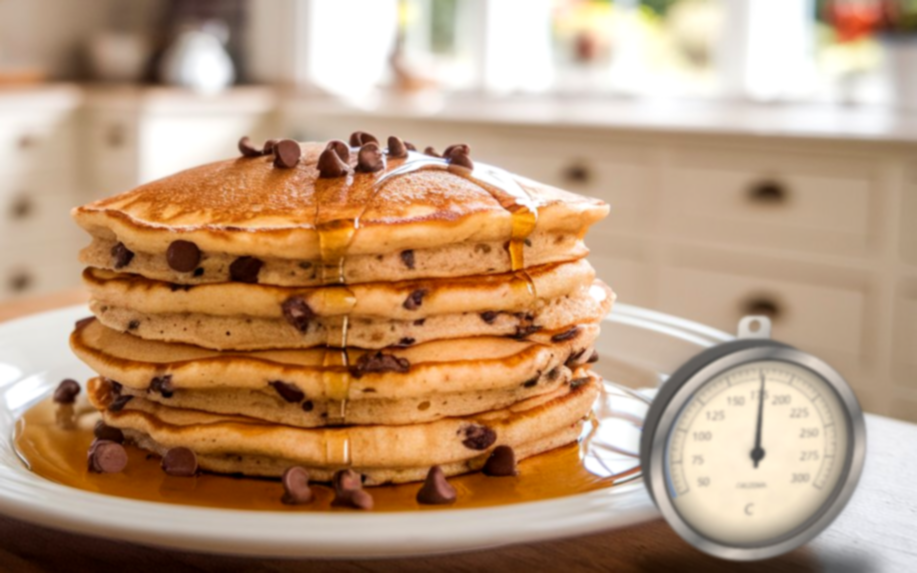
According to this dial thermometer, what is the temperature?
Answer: 175 °C
